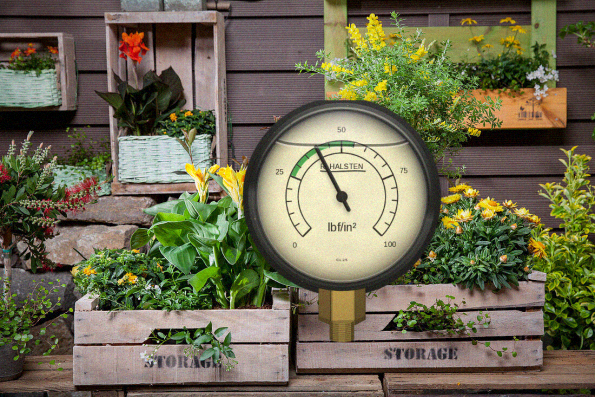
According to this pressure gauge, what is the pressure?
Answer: 40 psi
